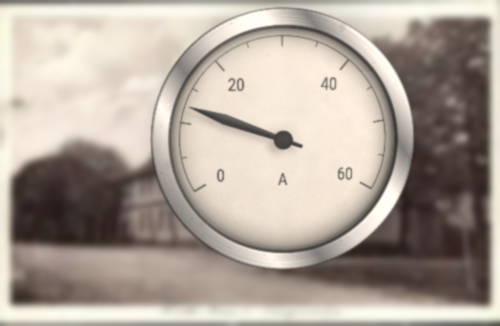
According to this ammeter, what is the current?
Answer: 12.5 A
